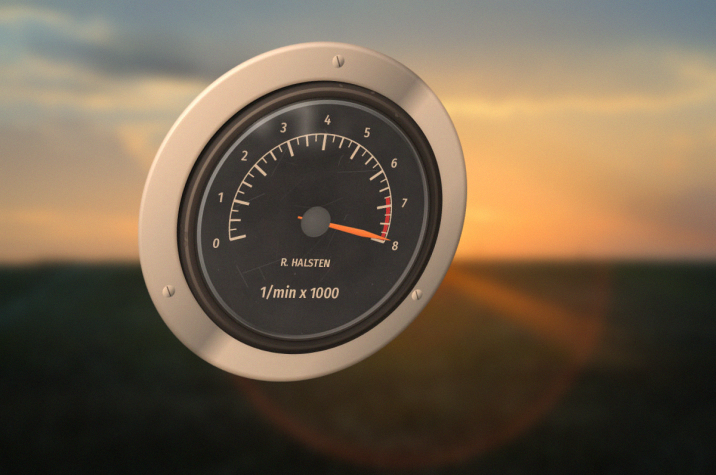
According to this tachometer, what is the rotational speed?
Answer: 7875 rpm
